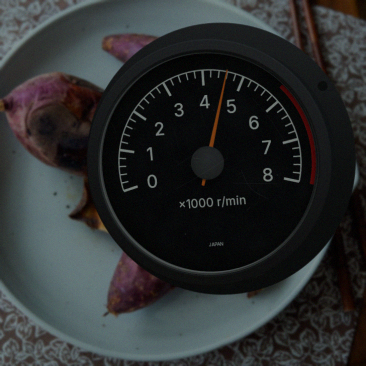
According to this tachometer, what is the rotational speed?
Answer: 4600 rpm
